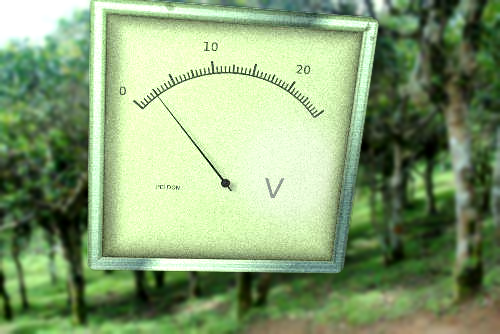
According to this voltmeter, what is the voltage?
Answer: 2.5 V
